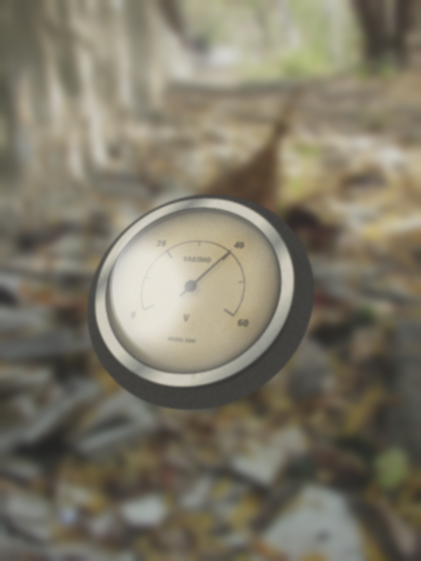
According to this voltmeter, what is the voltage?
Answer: 40 V
